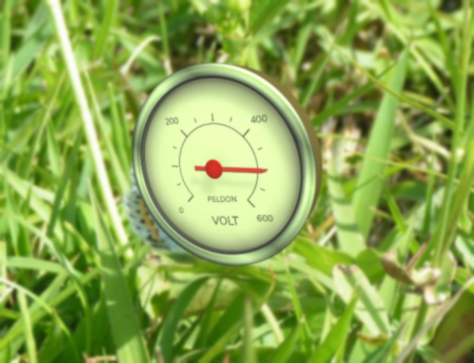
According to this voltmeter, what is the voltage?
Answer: 500 V
